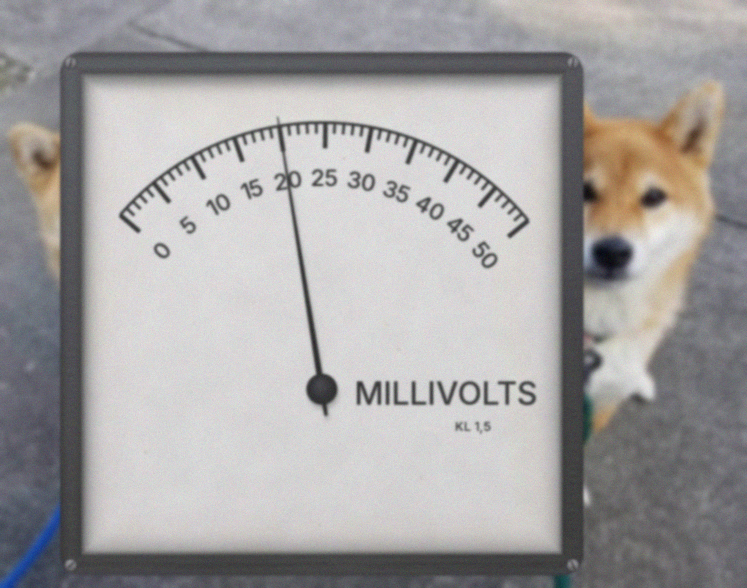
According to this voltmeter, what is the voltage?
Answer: 20 mV
